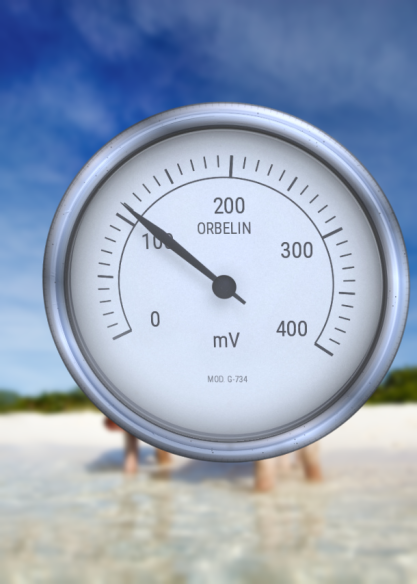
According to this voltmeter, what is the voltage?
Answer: 110 mV
